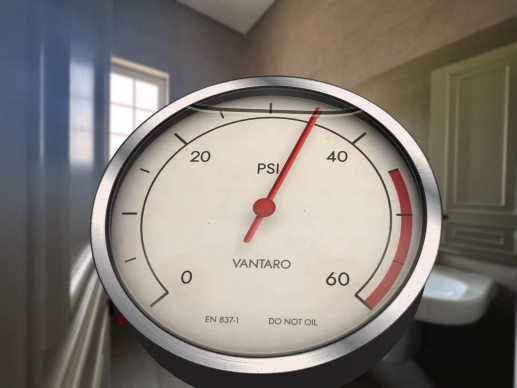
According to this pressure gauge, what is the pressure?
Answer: 35 psi
